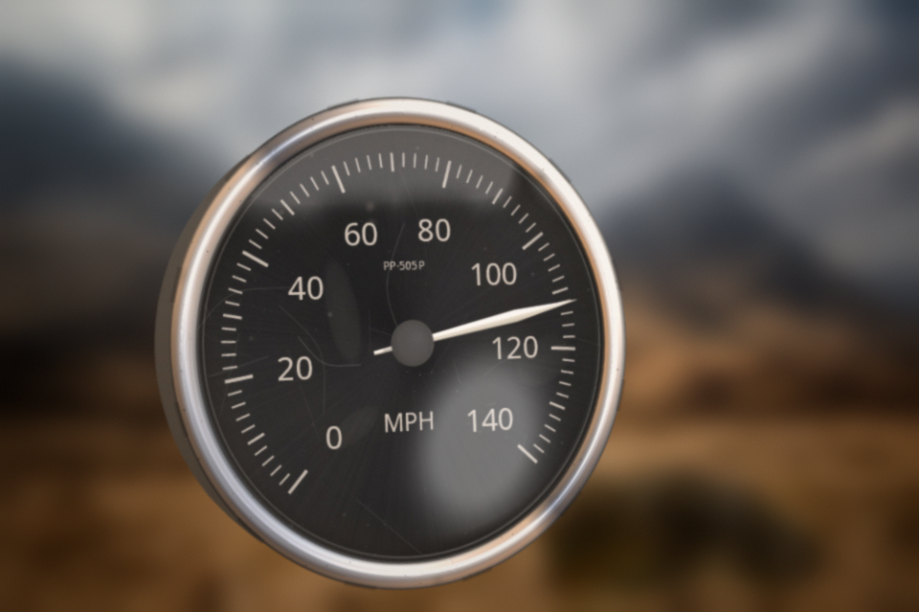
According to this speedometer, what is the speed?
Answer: 112 mph
